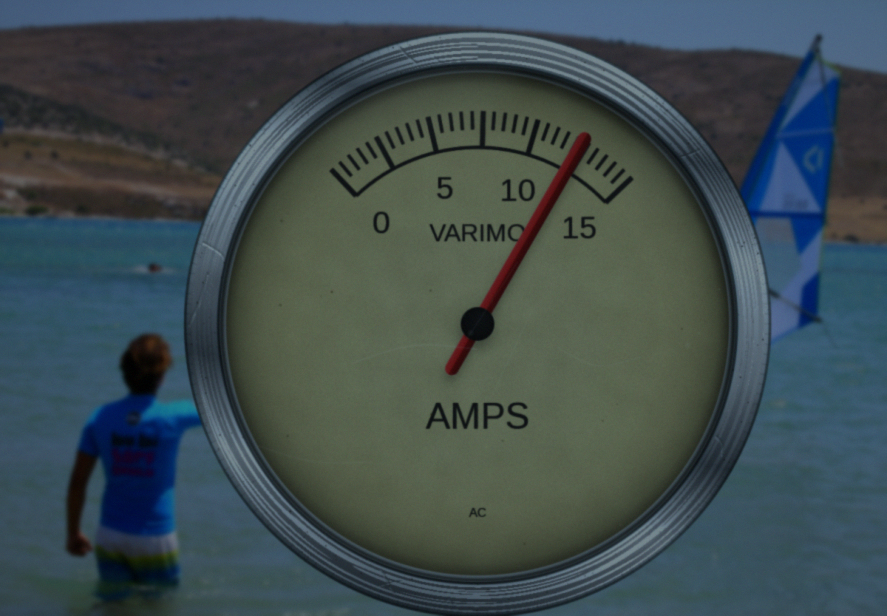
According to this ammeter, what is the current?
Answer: 12.25 A
